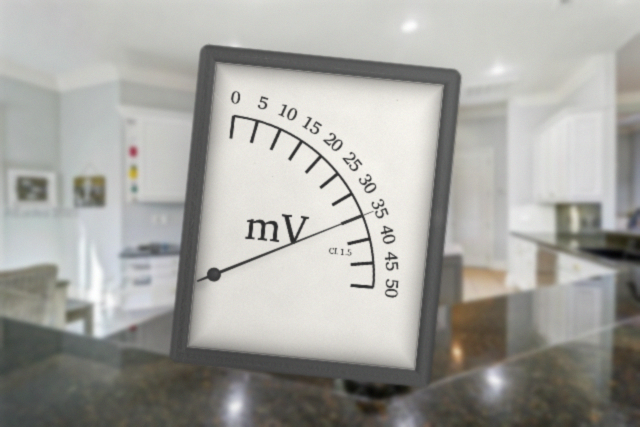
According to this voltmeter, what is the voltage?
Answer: 35 mV
